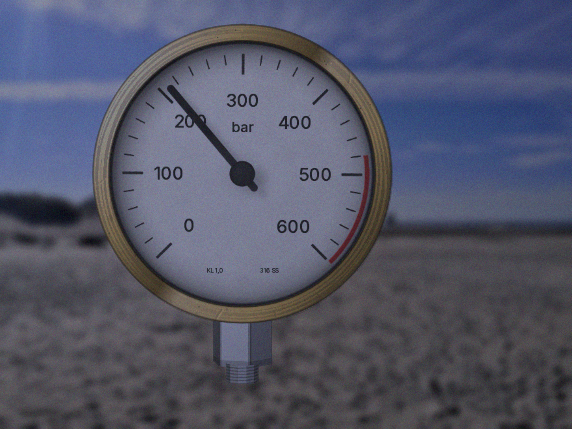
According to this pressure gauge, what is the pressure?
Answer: 210 bar
